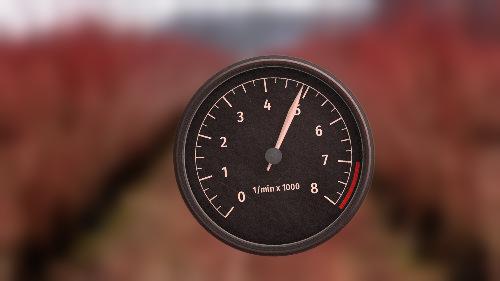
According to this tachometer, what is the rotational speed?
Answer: 4875 rpm
